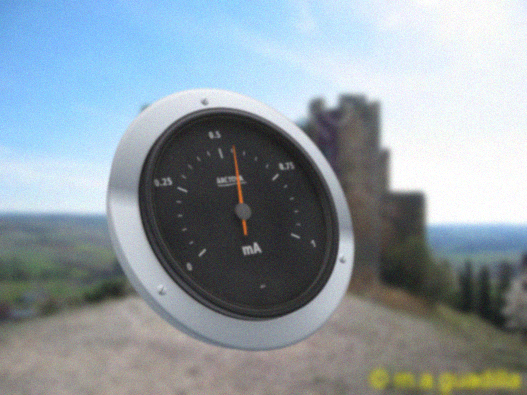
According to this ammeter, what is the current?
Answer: 0.55 mA
